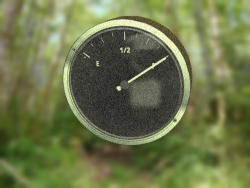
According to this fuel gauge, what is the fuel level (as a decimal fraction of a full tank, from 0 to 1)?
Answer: 1
